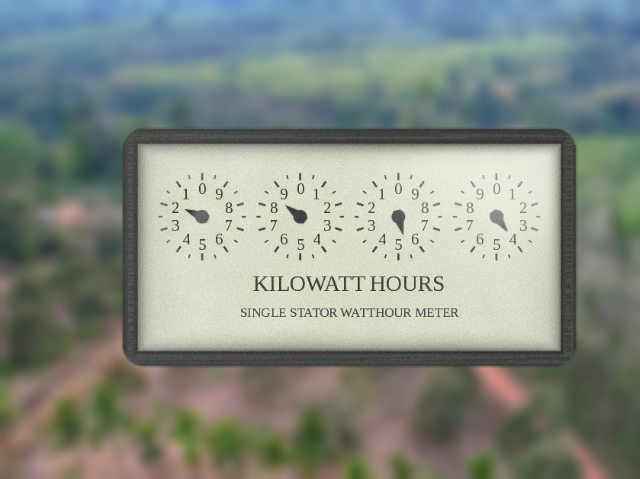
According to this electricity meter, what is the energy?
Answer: 1854 kWh
